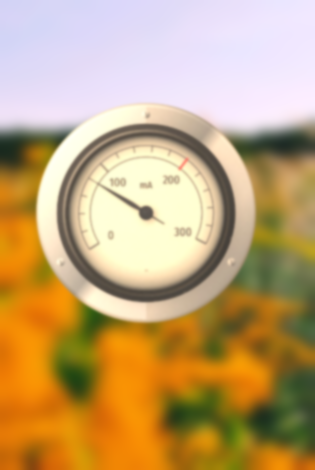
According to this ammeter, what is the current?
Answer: 80 mA
